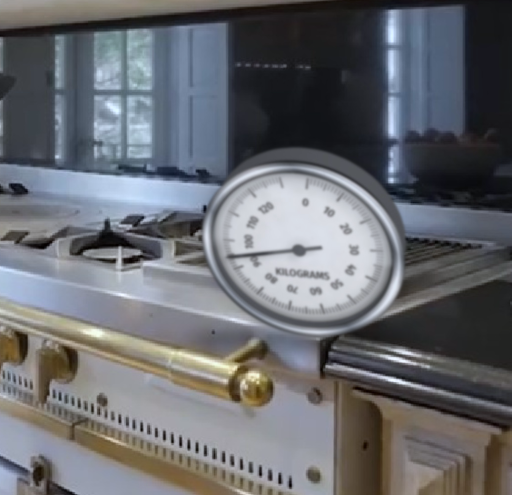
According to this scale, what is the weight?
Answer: 95 kg
